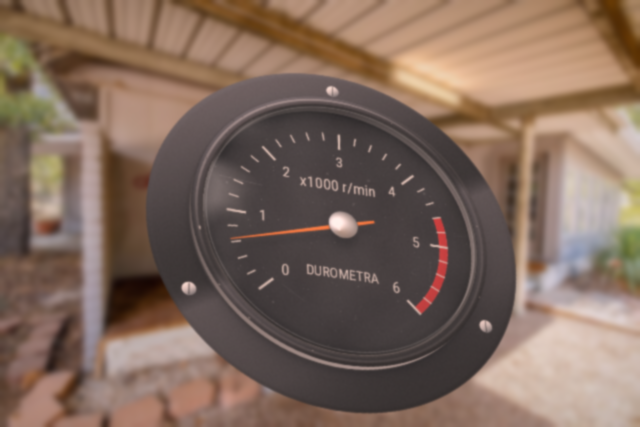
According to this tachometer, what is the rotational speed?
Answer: 600 rpm
